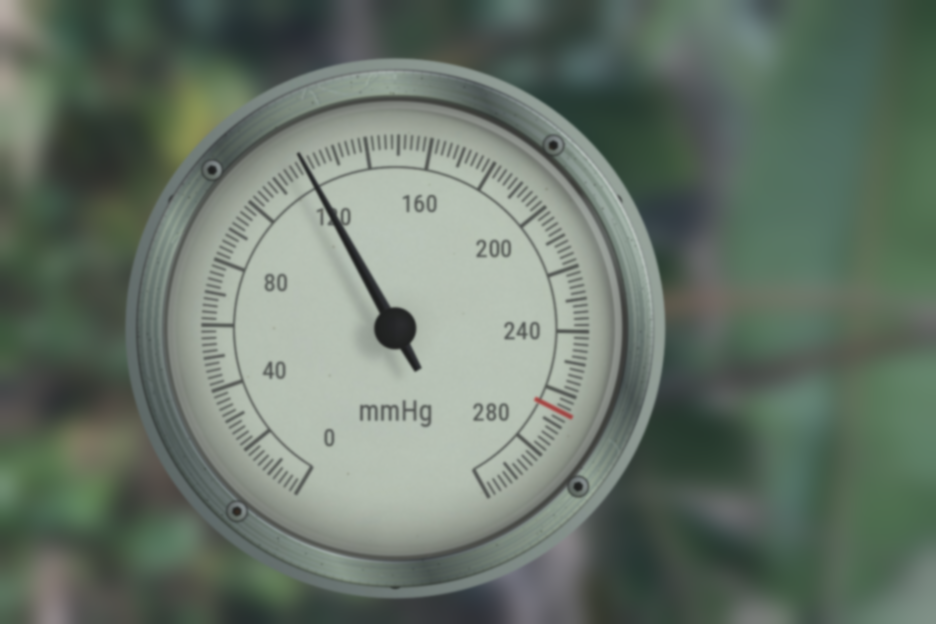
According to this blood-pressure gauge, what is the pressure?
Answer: 120 mmHg
